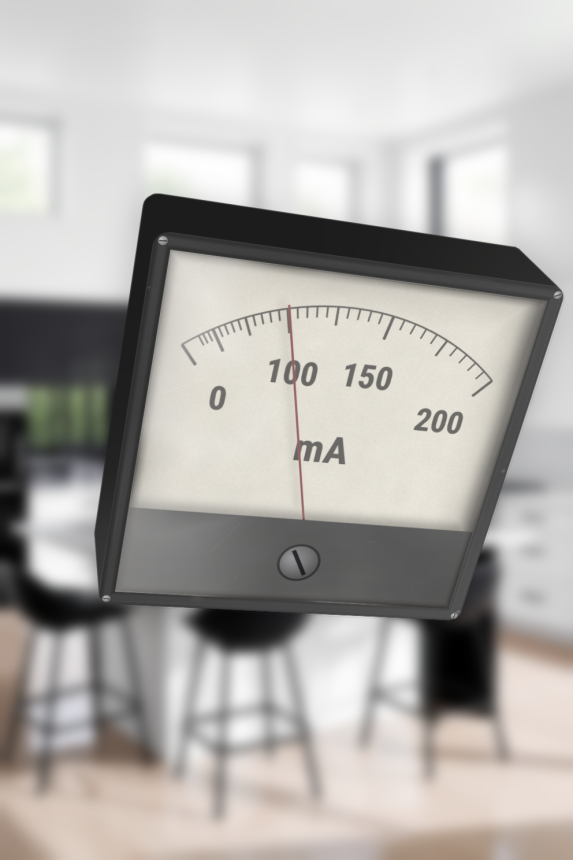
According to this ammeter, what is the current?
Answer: 100 mA
